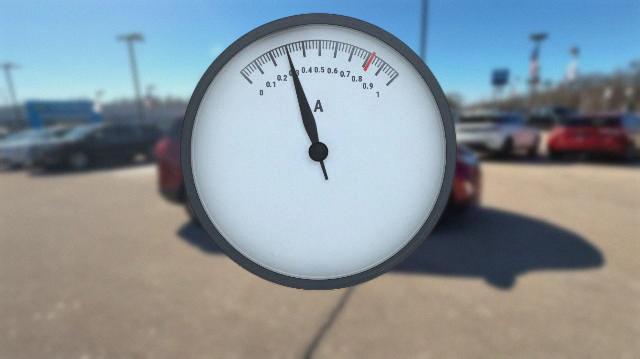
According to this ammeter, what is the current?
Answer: 0.3 A
